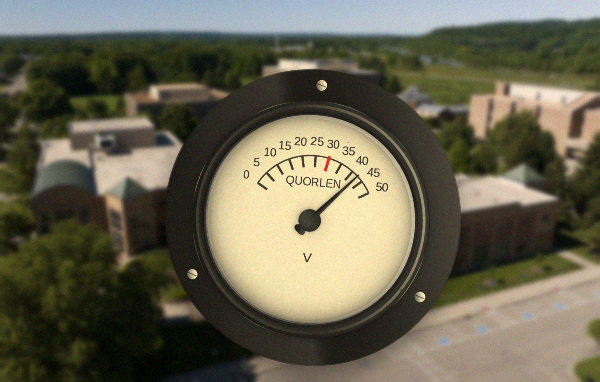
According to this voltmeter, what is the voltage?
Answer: 42.5 V
